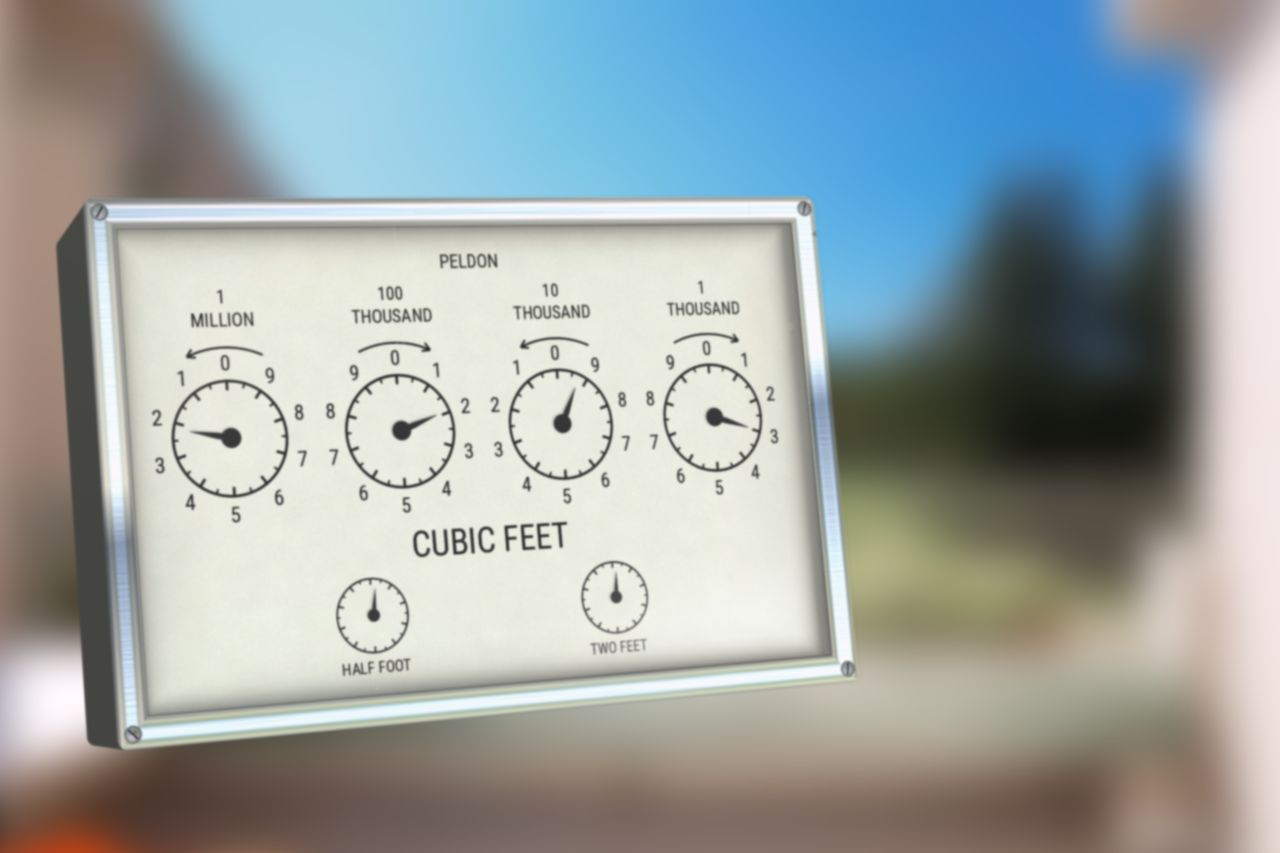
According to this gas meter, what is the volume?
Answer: 219300 ft³
